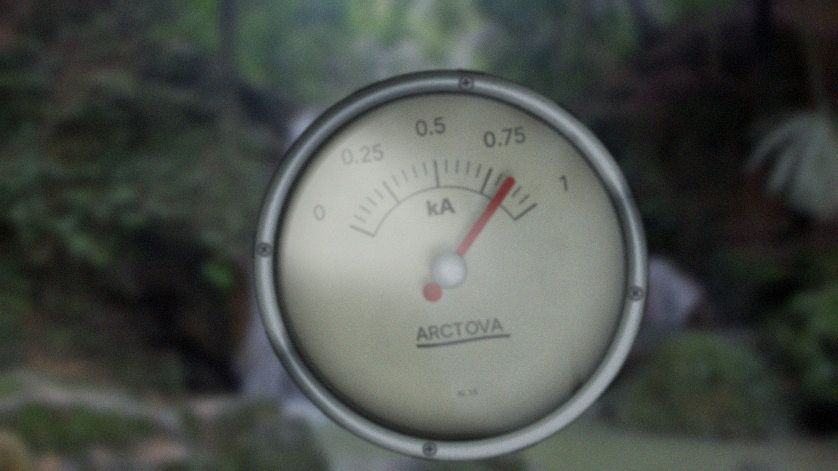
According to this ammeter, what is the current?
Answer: 0.85 kA
